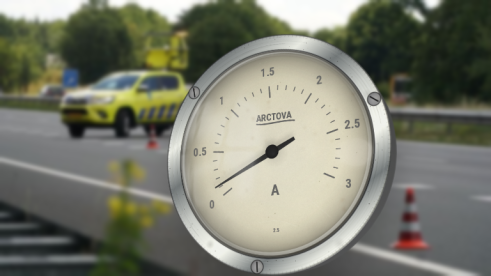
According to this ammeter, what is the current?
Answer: 0.1 A
